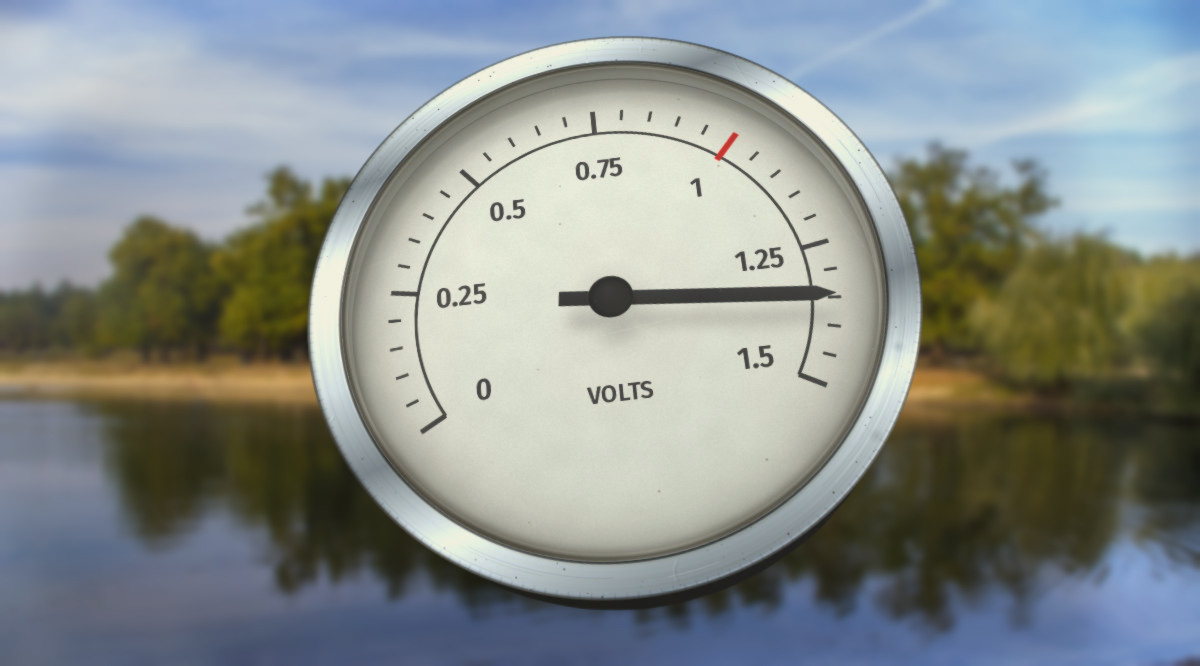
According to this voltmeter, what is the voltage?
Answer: 1.35 V
